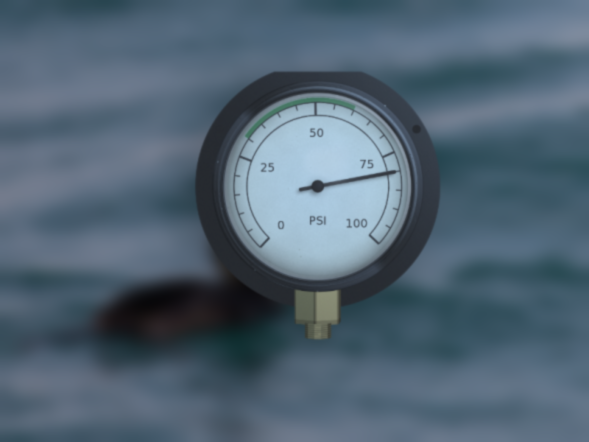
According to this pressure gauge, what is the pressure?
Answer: 80 psi
